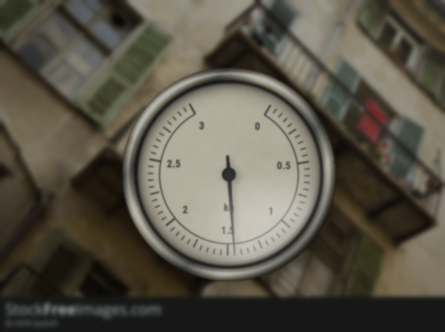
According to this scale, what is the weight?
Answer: 1.45 kg
